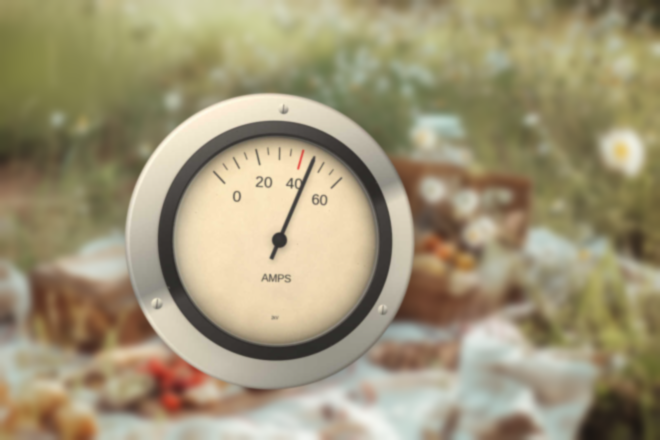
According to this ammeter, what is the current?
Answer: 45 A
